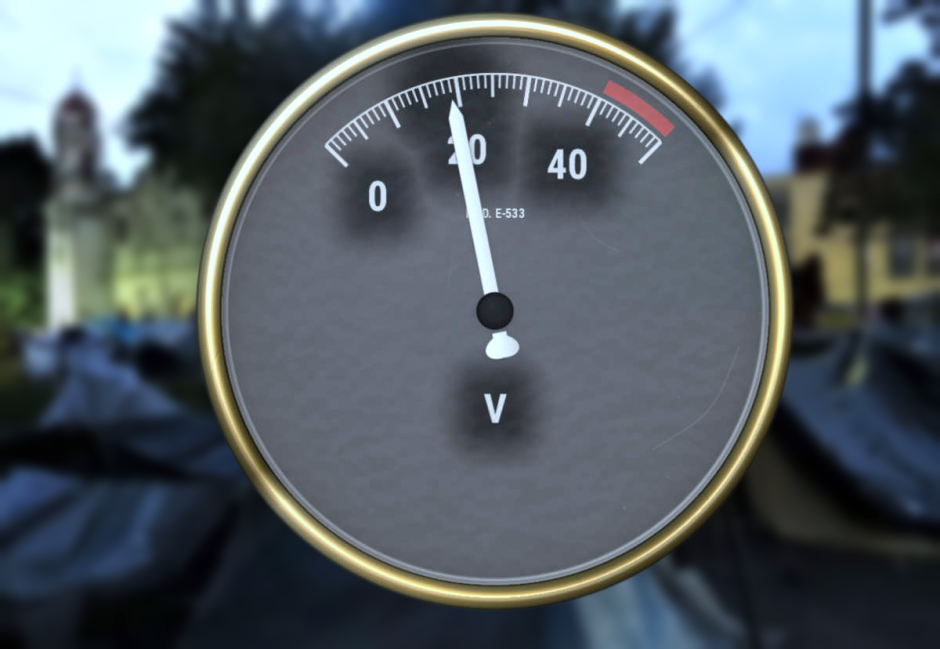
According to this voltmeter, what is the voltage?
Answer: 19 V
